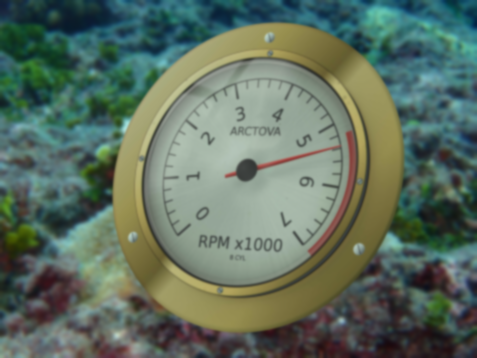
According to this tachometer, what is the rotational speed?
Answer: 5400 rpm
